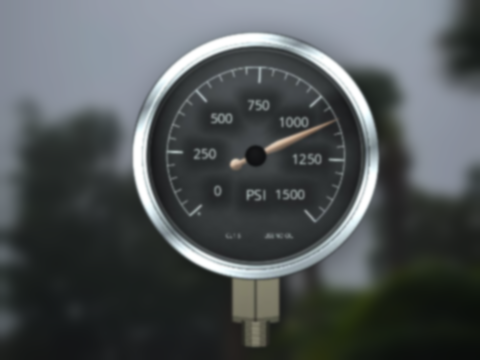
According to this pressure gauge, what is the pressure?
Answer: 1100 psi
